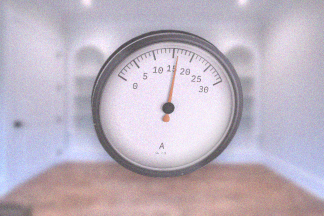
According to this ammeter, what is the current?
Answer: 16 A
